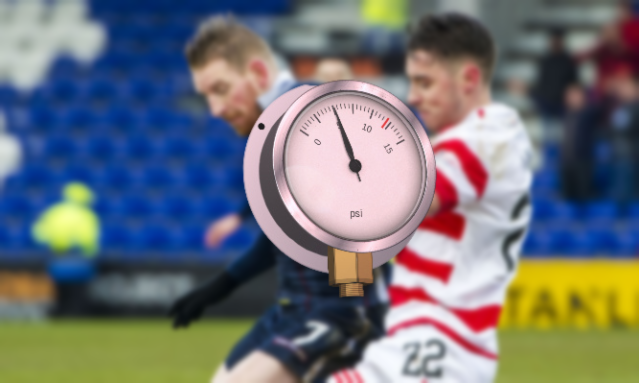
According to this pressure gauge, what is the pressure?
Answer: 5 psi
